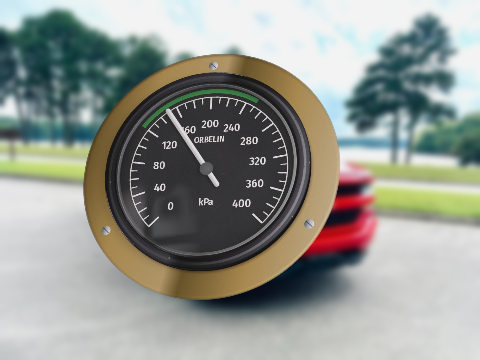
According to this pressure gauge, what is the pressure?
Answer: 150 kPa
